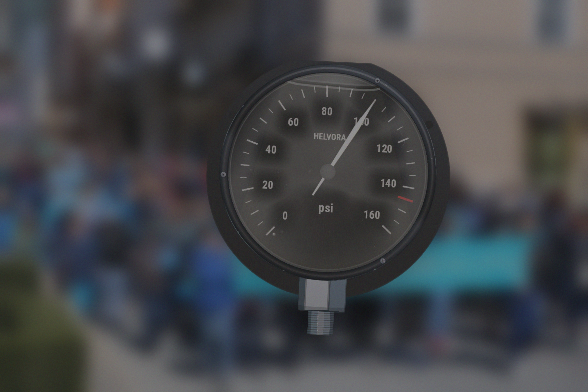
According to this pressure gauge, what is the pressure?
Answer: 100 psi
